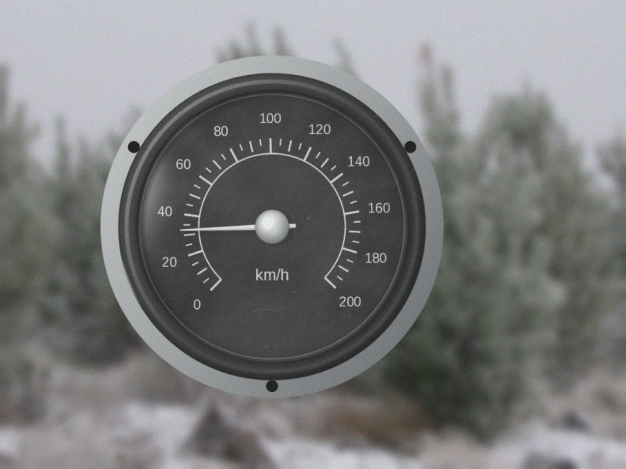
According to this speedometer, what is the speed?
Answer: 32.5 km/h
